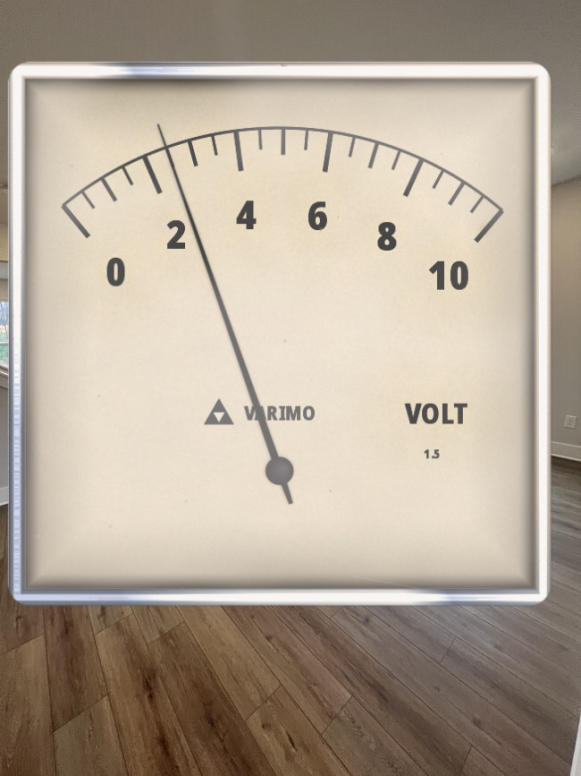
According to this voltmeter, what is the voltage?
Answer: 2.5 V
